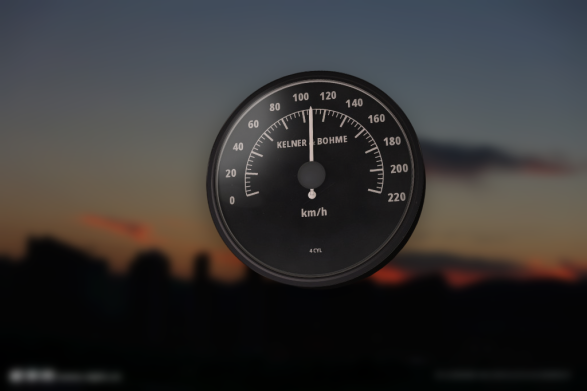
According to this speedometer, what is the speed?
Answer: 108 km/h
